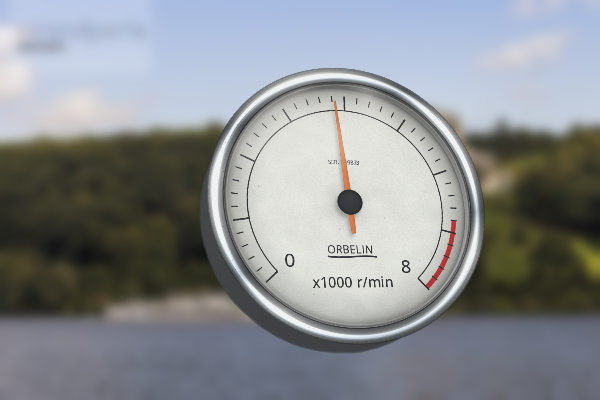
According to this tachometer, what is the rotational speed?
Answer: 3800 rpm
